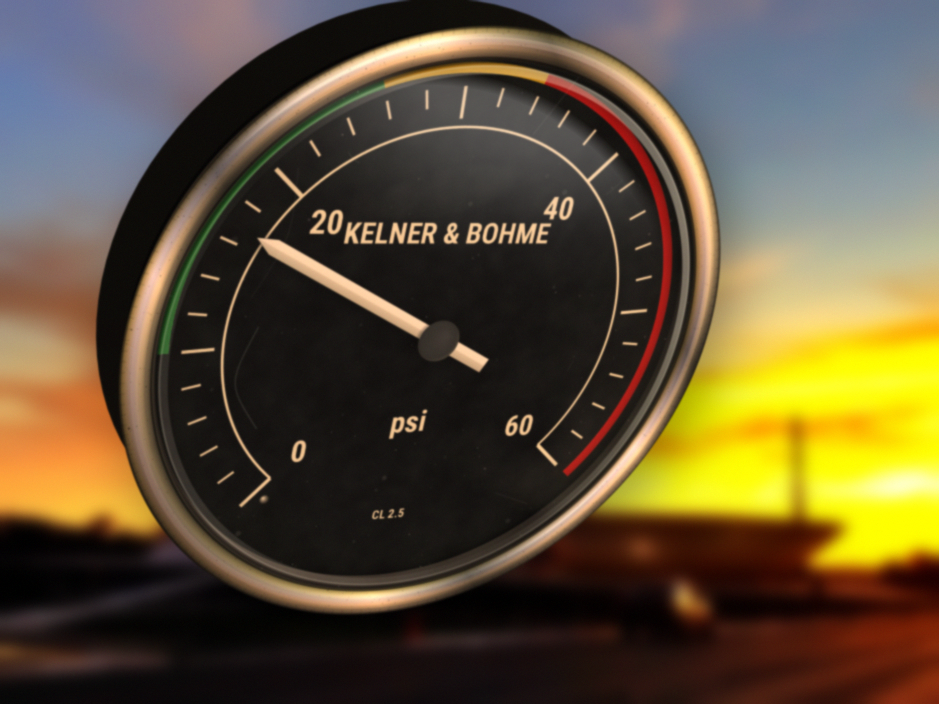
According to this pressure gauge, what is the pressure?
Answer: 17 psi
